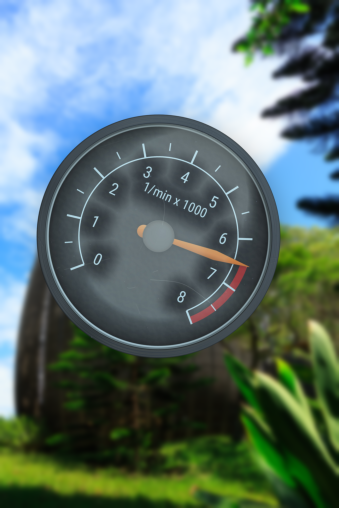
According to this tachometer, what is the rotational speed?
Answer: 6500 rpm
